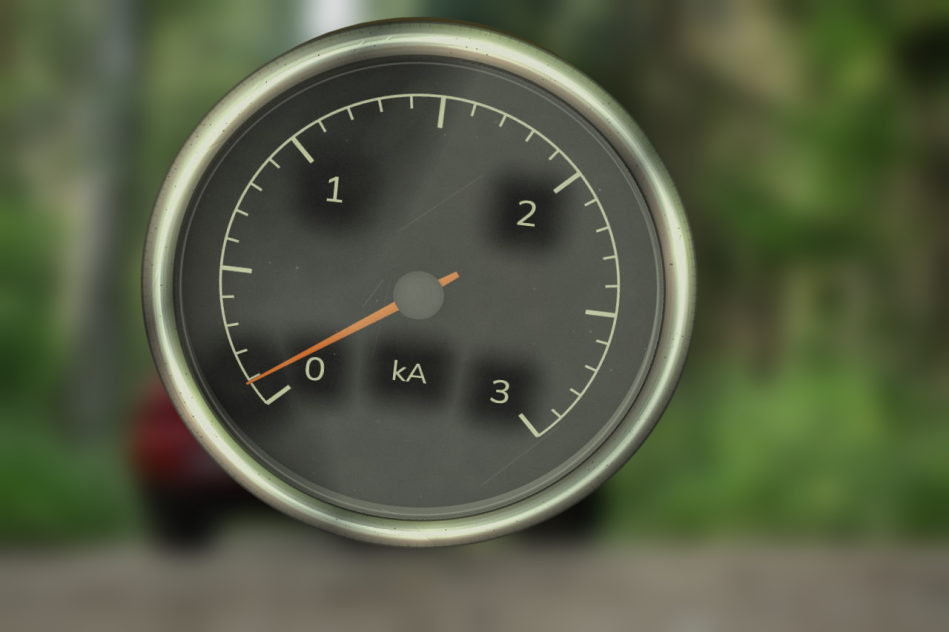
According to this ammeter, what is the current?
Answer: 0.1 kA
